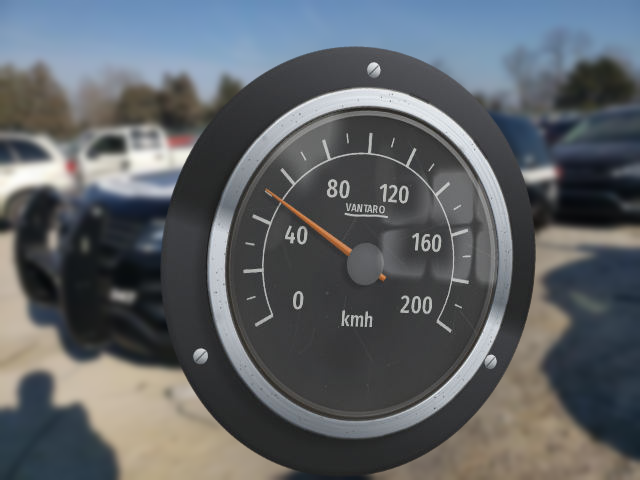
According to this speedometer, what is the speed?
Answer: 50 km/h
